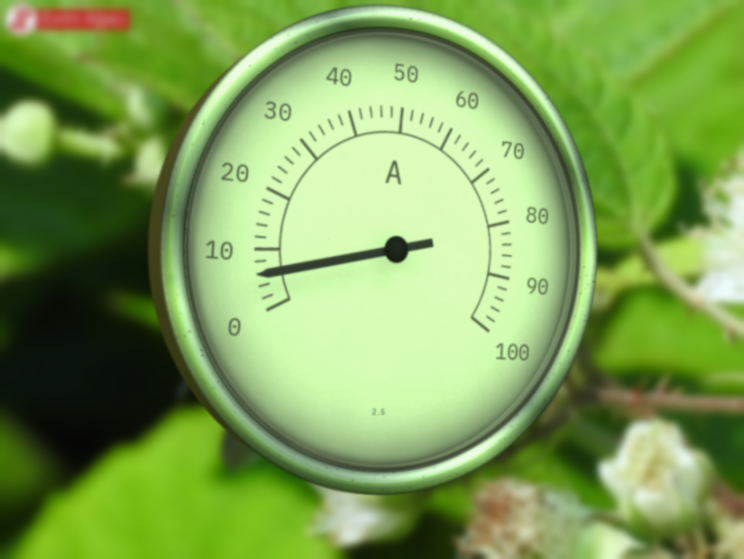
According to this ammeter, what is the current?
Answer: 6 A
